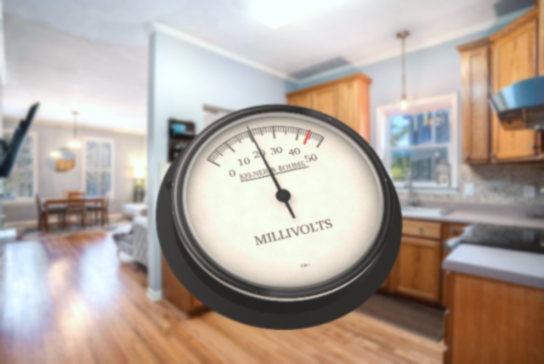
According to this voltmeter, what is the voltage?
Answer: 20 mV
